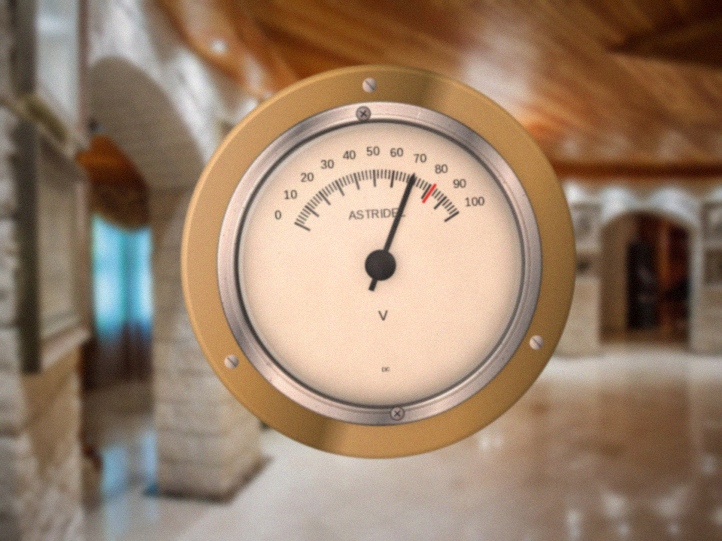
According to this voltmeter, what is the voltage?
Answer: 70 V
